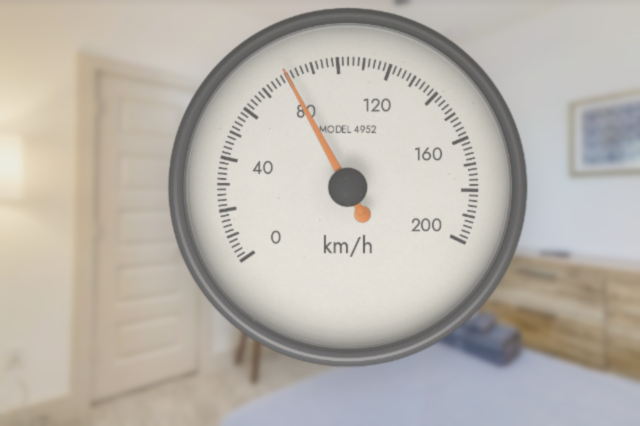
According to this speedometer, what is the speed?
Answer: 80 km/h
